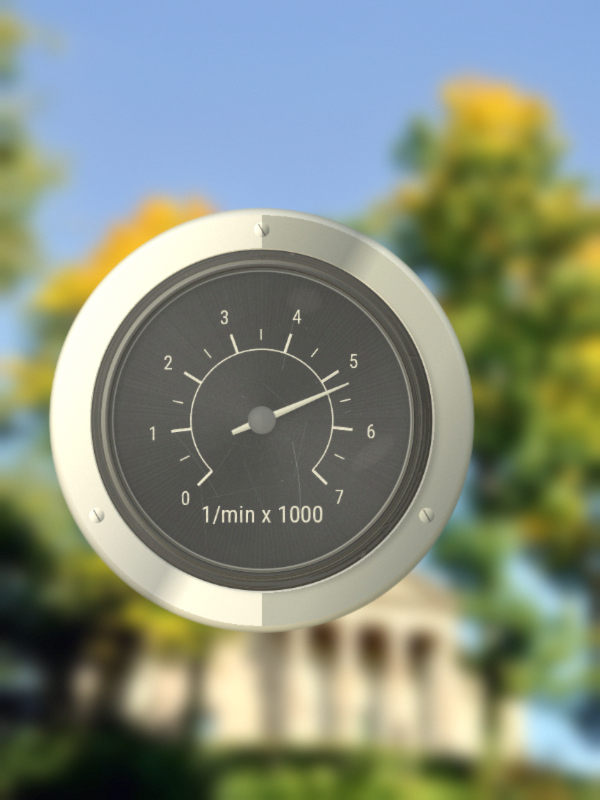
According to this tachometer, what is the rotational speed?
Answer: 5250 rpm
